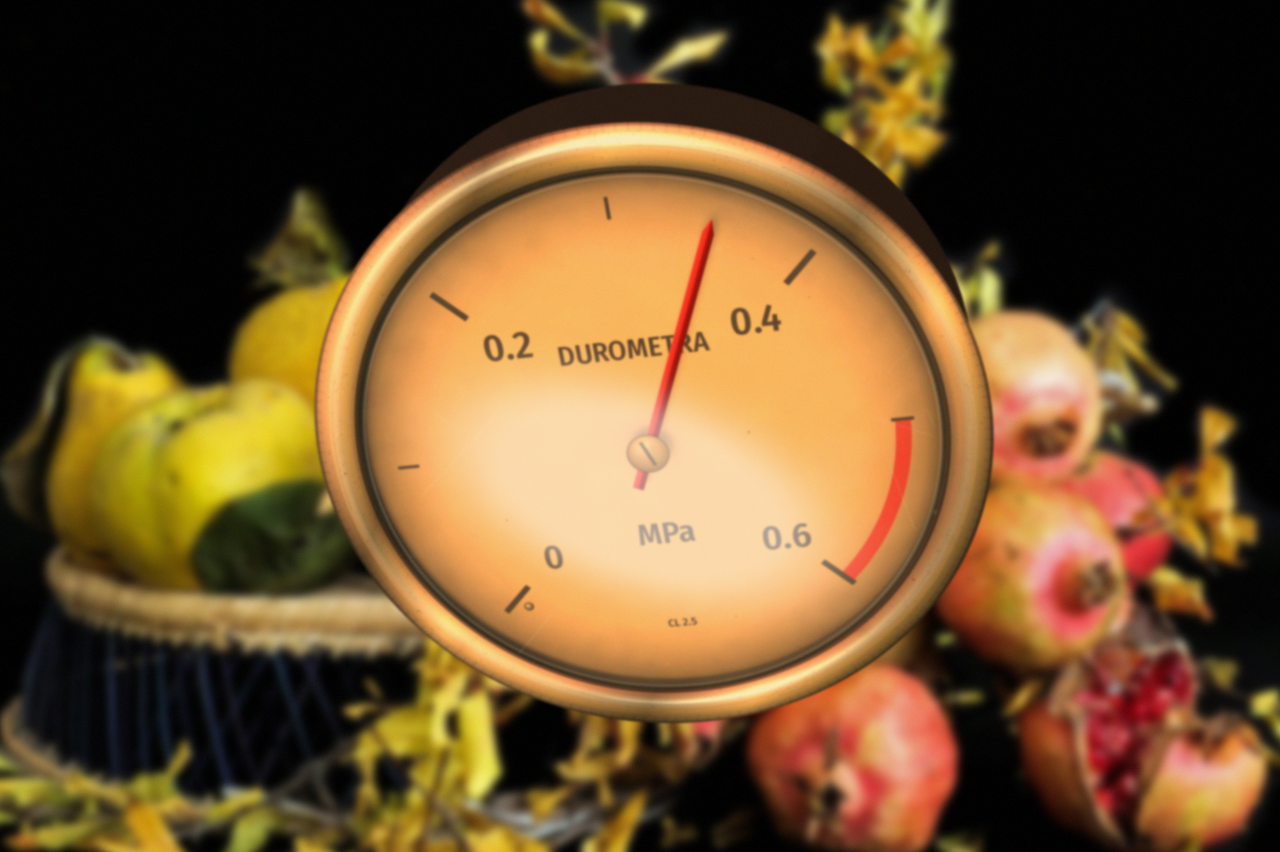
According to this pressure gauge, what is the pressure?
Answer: 0.35 MPa
